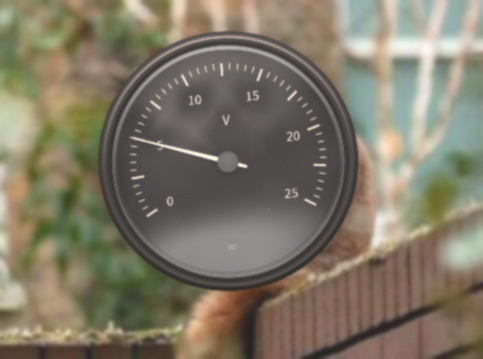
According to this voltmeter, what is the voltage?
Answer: 5 V
